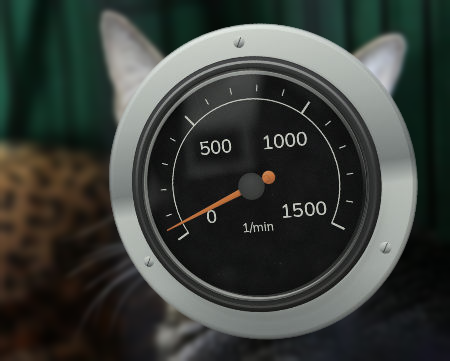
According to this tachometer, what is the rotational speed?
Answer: 50 rpm
